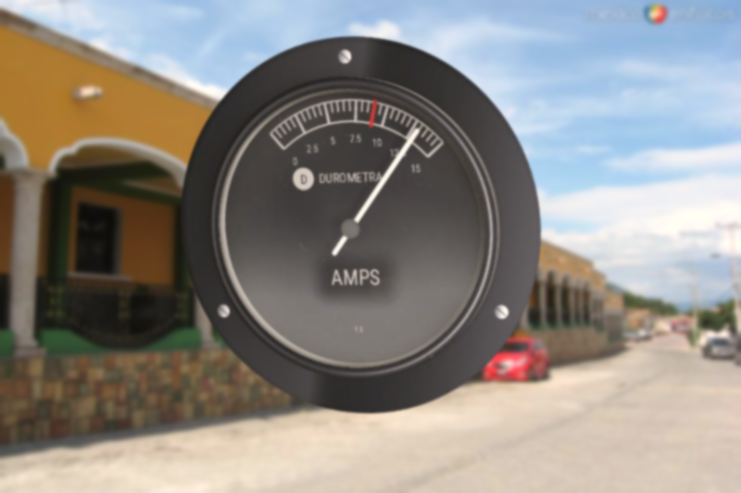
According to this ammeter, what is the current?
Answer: 13 A
